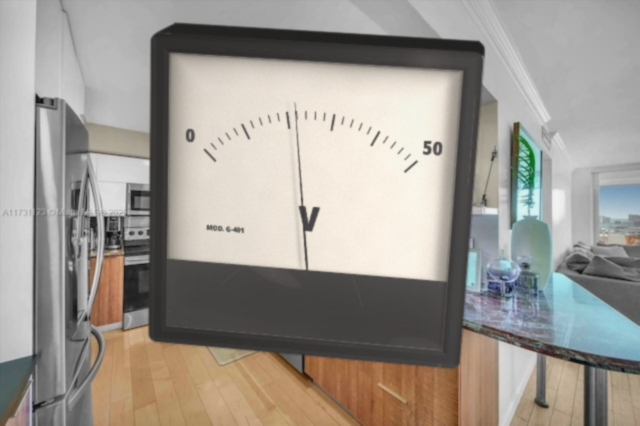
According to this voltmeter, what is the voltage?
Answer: 22 V
